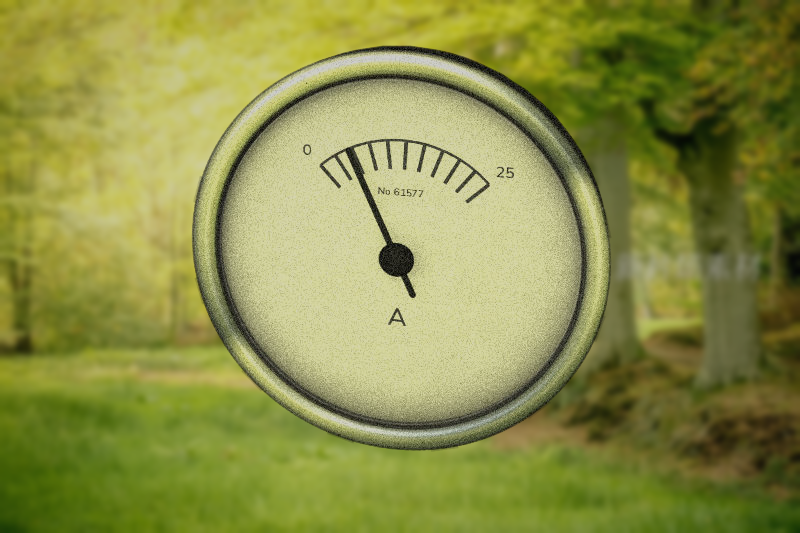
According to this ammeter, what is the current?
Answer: 5 A
